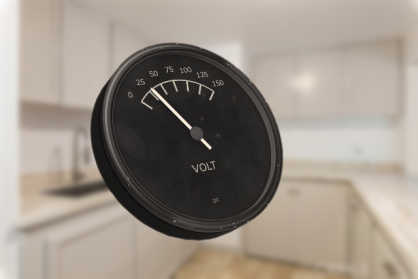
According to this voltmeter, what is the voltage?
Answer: 25 V
